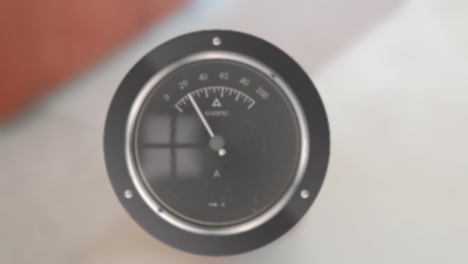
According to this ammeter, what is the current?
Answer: 20 A
